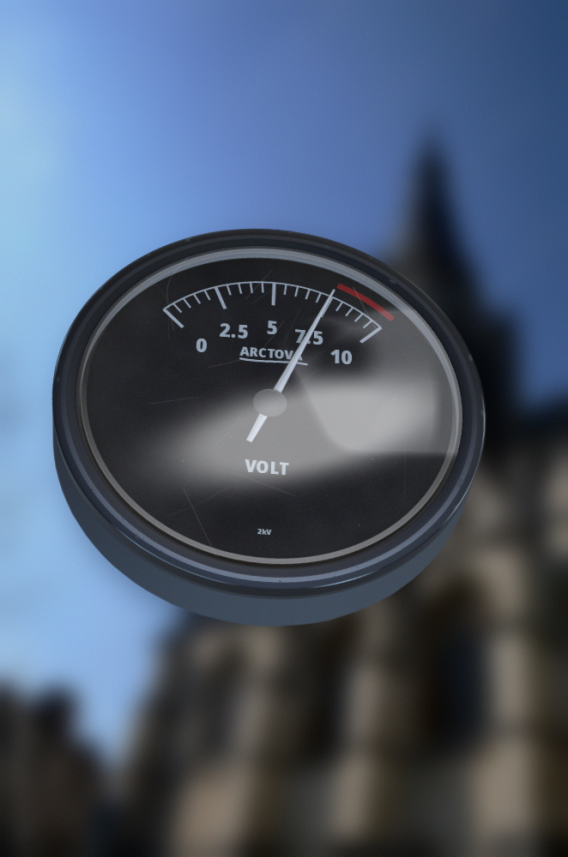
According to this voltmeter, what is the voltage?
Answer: 7.5 V
